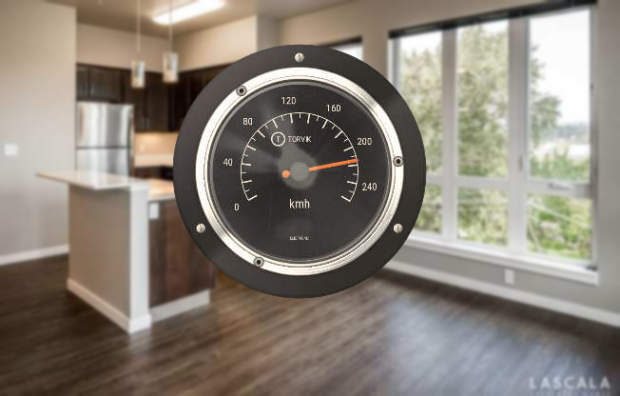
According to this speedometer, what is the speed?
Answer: 215 km/h
